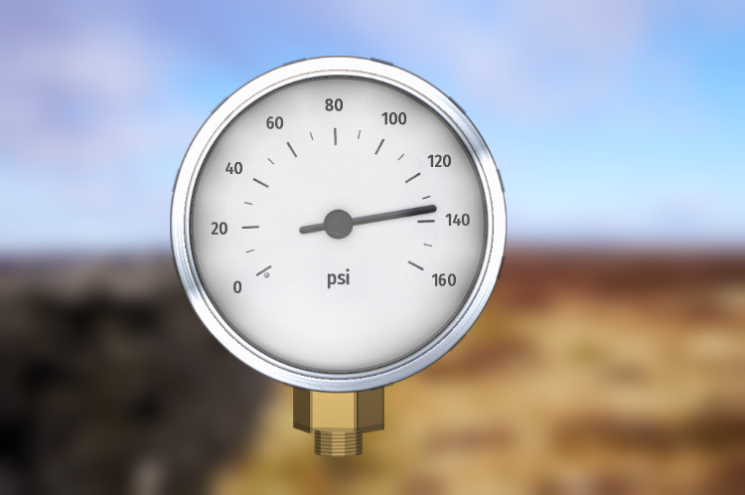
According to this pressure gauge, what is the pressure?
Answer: 135 psi
